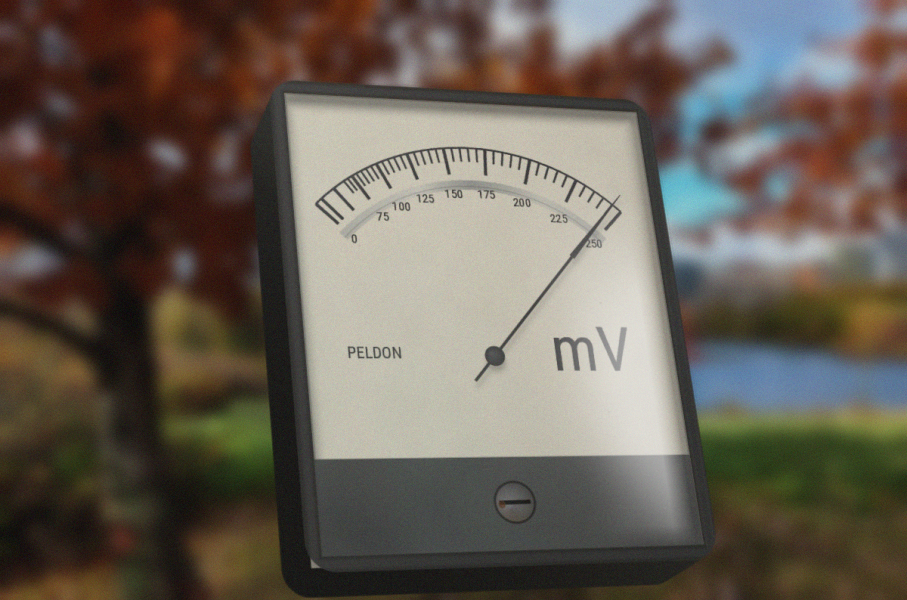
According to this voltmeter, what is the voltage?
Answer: 245 mV
